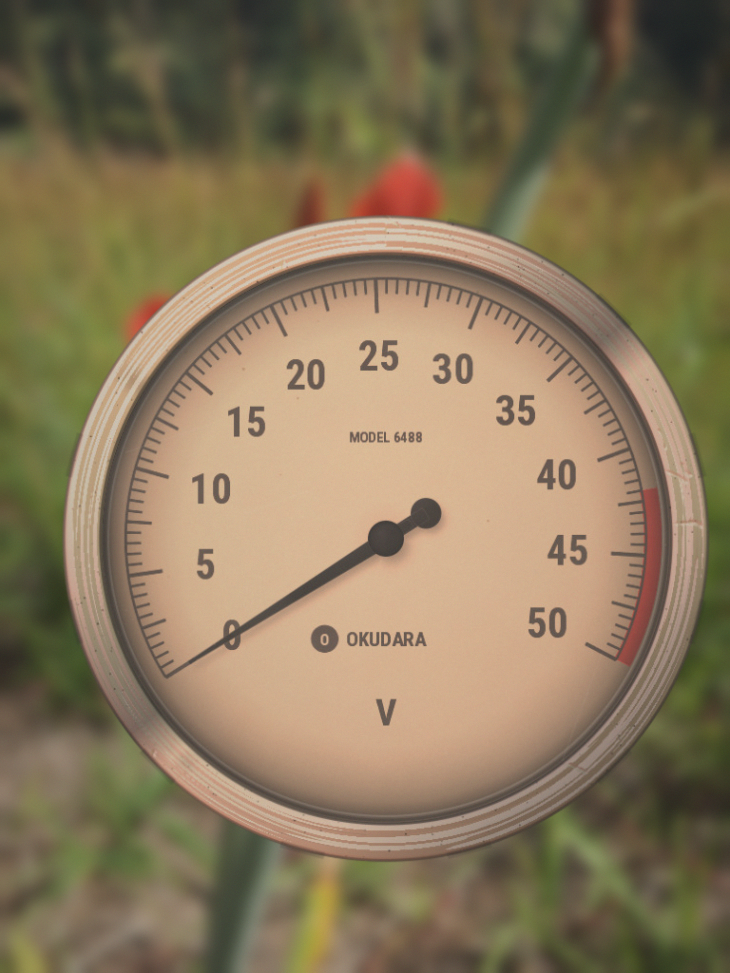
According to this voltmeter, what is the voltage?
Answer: 0 V
